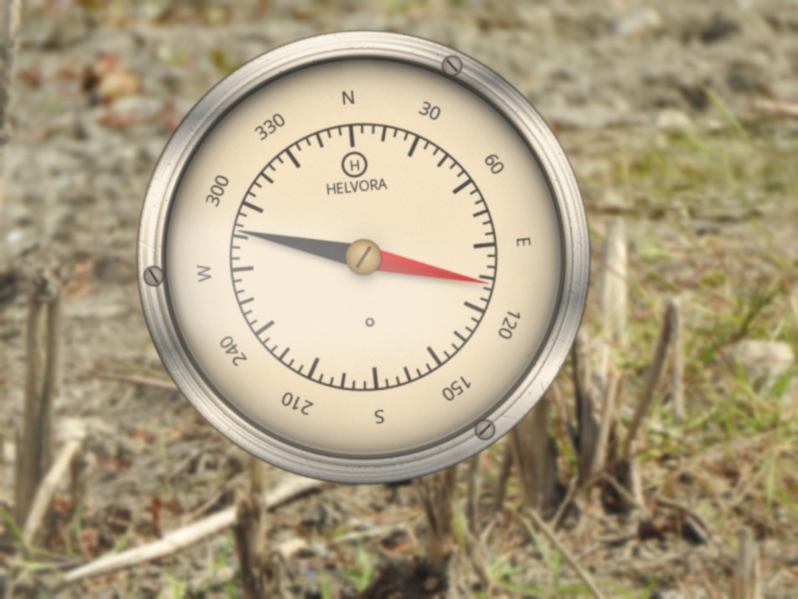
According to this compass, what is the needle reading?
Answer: 107.5 °
